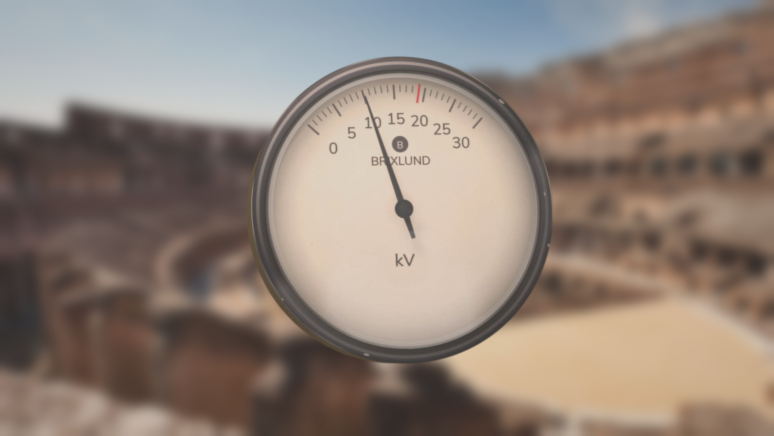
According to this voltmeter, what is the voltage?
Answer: 10 kV
